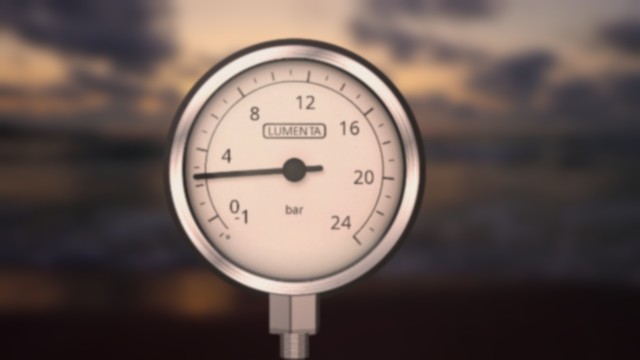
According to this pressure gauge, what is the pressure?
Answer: 2.5 bar
